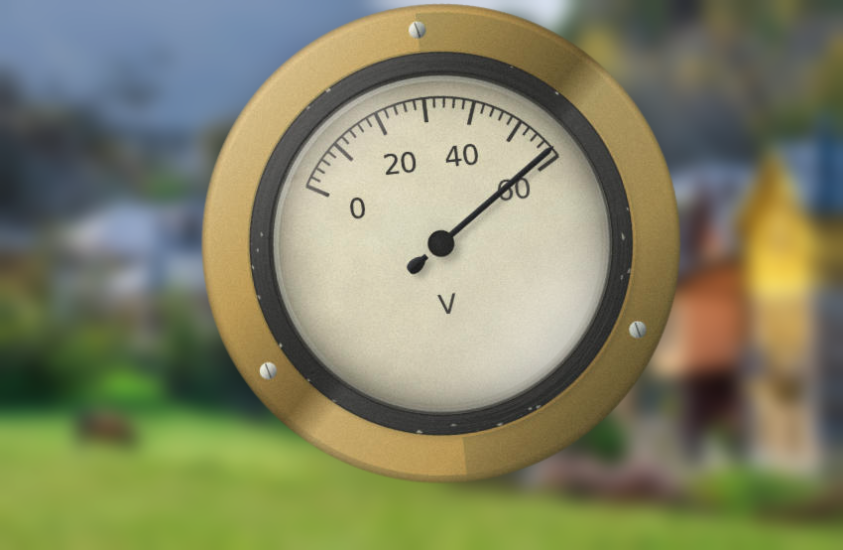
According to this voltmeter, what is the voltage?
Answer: 58 V
